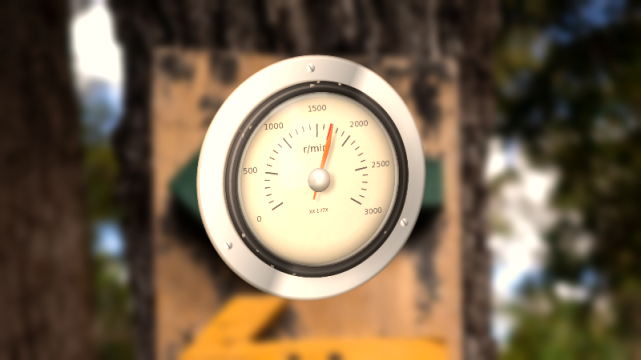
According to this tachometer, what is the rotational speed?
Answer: 1700 rpm
